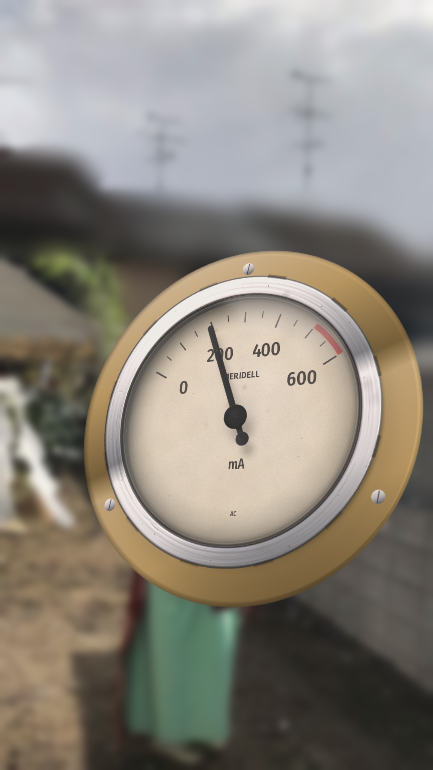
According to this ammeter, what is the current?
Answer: 200 mA
